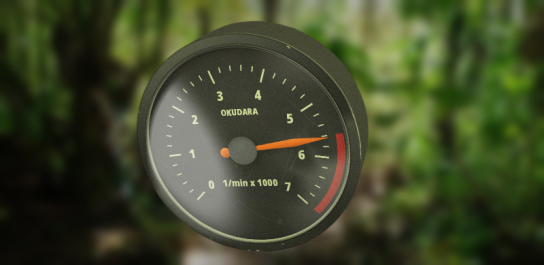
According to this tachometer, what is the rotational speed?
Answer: 5600 rpm
